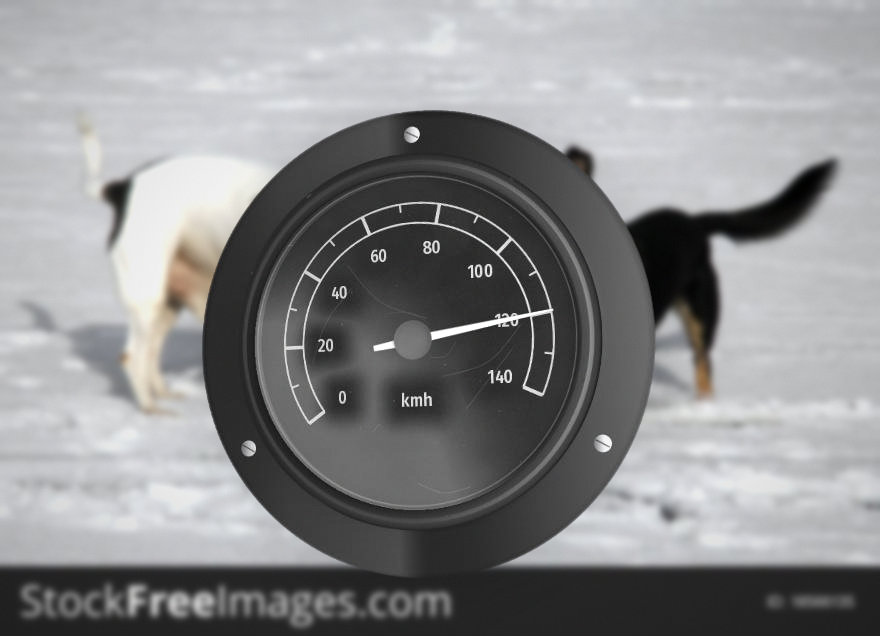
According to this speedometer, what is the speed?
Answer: 120 km/h
